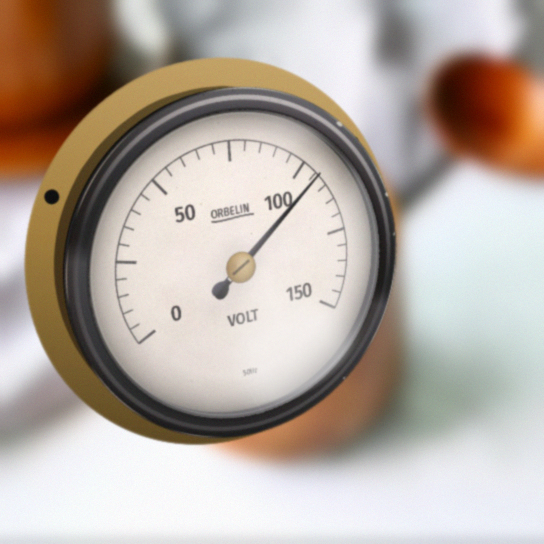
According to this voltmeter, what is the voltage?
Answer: 105 V
